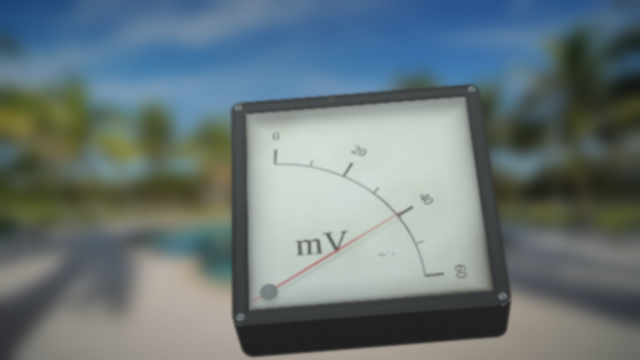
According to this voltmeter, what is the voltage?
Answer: 40 mV
